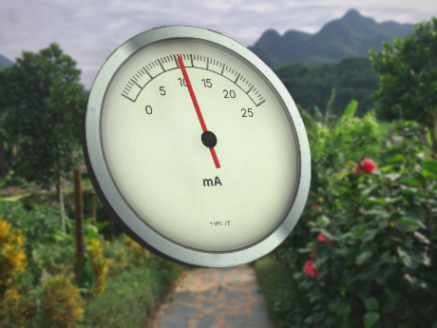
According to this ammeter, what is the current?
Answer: 10 mA
